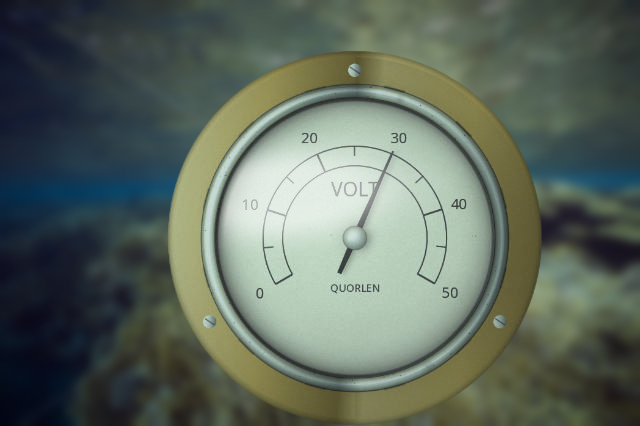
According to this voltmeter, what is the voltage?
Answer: 30 V
